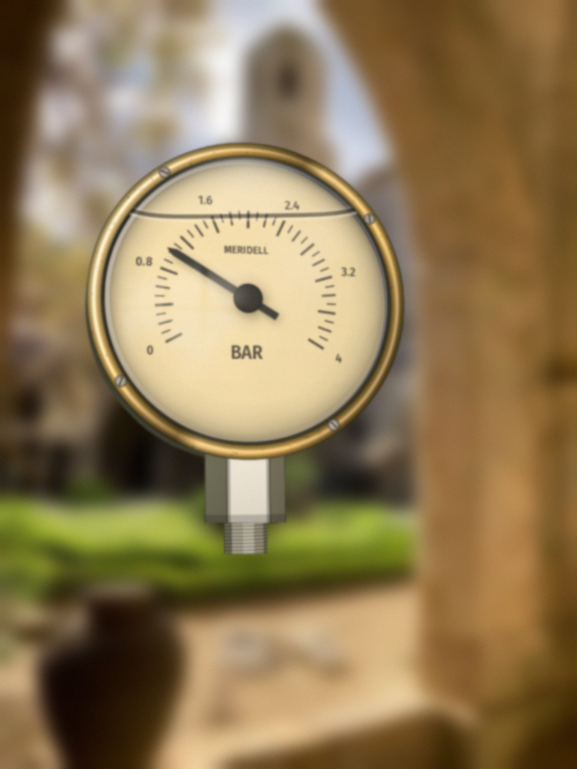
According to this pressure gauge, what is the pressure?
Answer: 1 bar
